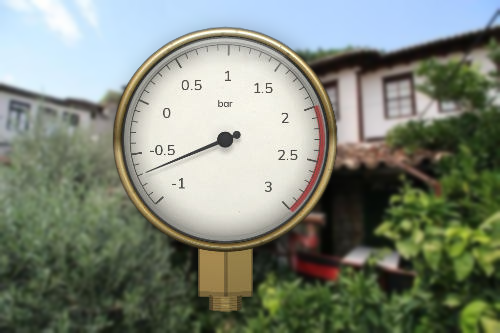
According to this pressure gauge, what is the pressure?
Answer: -0.7 bar
